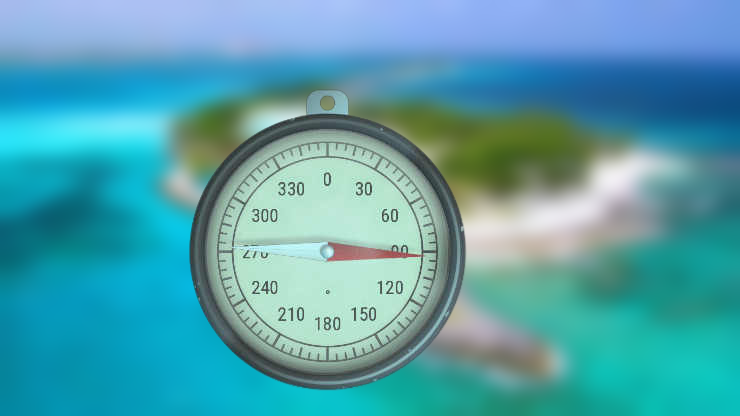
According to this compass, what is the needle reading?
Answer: 92.5 °
